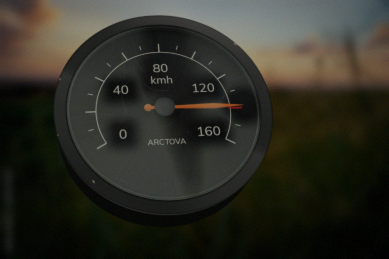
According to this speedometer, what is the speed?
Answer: 140 km/h
